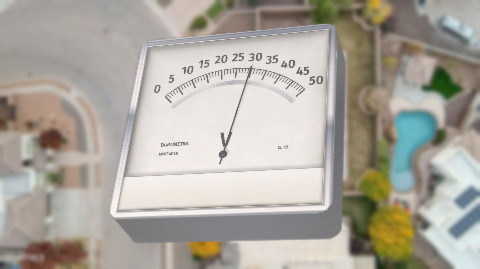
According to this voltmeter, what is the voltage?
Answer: 30 V
